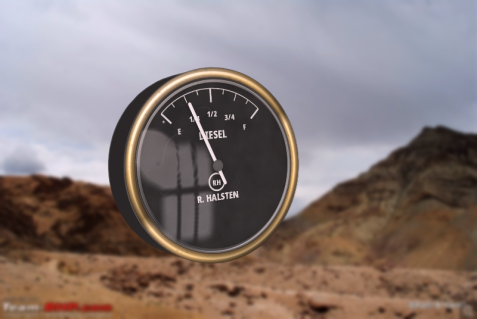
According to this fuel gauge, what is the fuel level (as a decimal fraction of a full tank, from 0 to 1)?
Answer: 0.25
